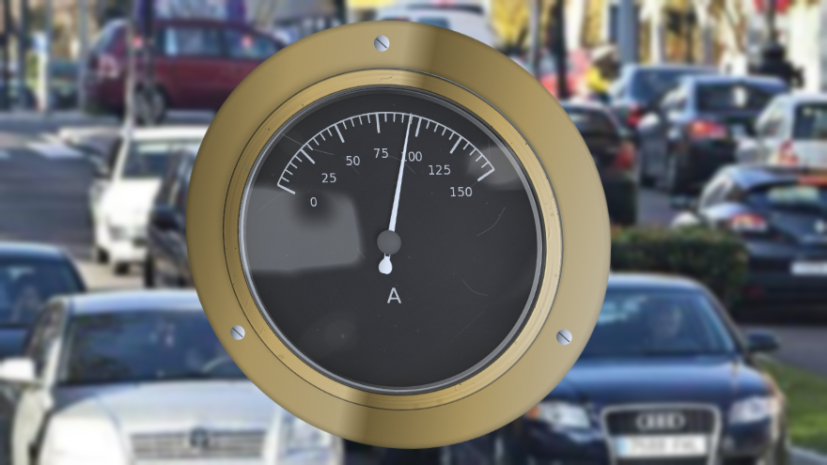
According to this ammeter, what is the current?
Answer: 95 A
